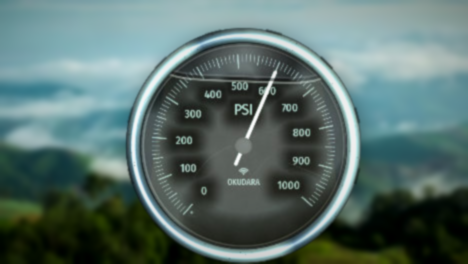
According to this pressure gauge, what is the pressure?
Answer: 600 psi
